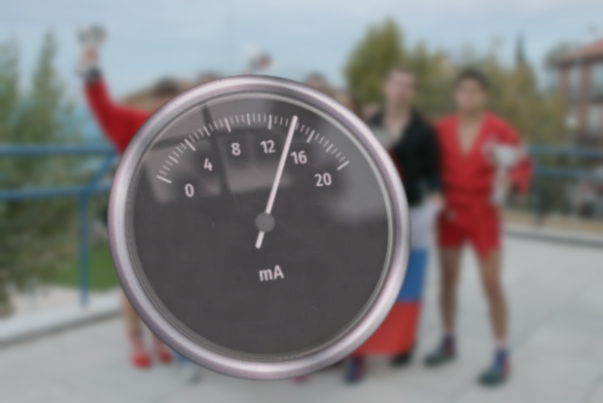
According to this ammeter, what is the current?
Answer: 14 mA
